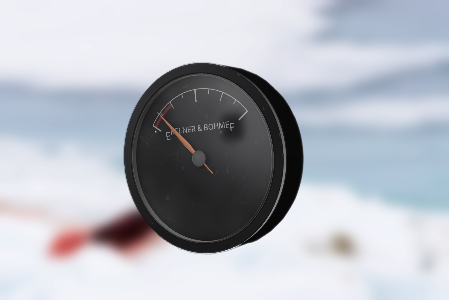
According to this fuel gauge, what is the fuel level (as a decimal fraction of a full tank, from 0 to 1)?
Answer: 0.125
